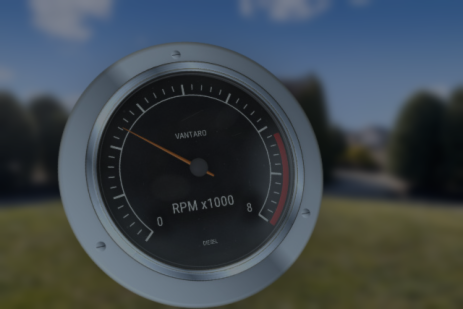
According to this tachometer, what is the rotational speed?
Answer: 2400 rpm
